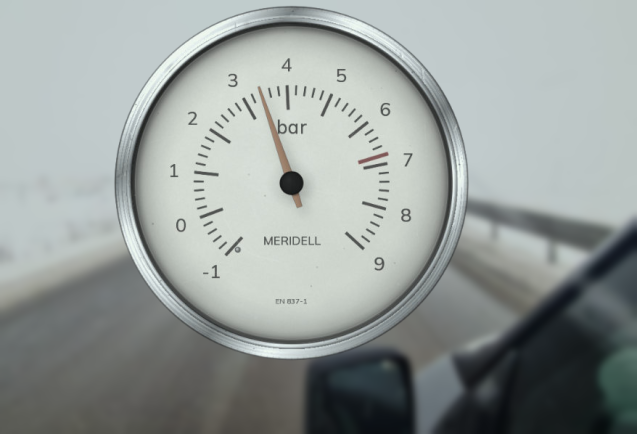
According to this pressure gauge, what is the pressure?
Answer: 3.4 bar
